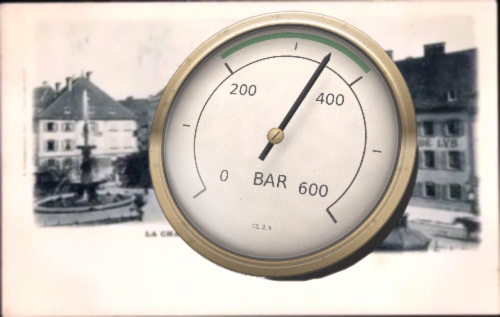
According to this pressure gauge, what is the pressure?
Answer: 350 bar
